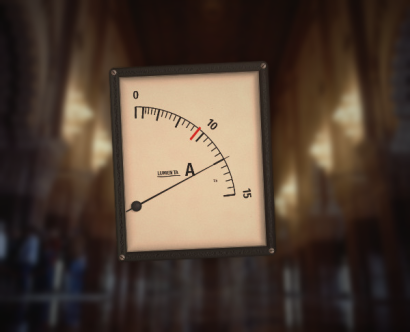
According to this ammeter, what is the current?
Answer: 12.5 A
